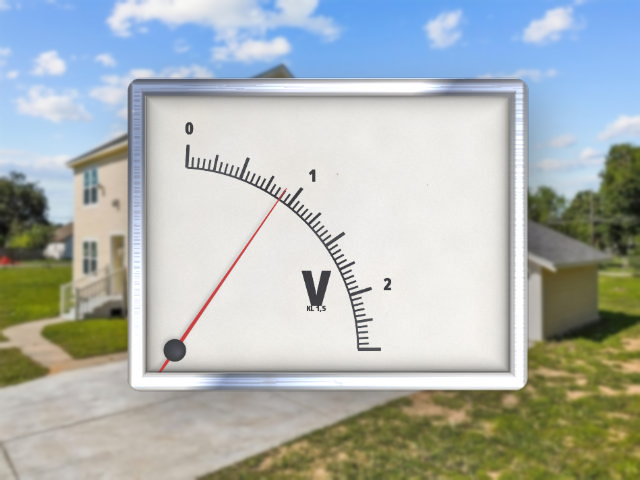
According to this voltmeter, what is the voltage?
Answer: 0.9 V
